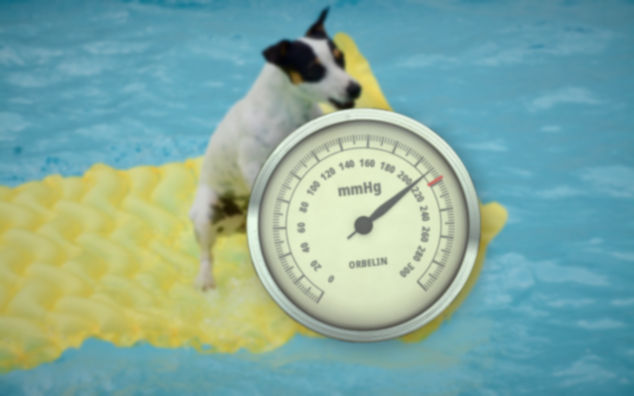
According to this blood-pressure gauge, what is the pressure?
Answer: 210 mmHg
